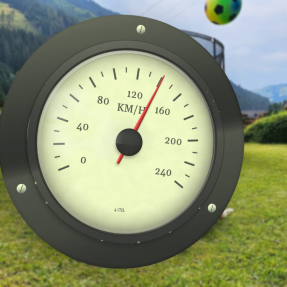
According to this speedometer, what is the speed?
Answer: 140 km/h
